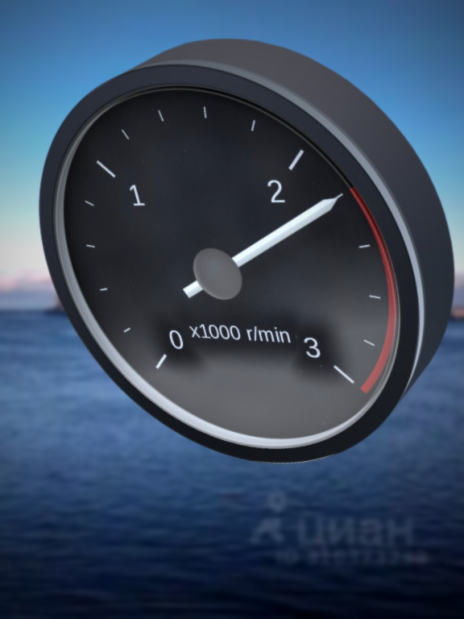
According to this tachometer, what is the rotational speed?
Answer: 2200 rpm
